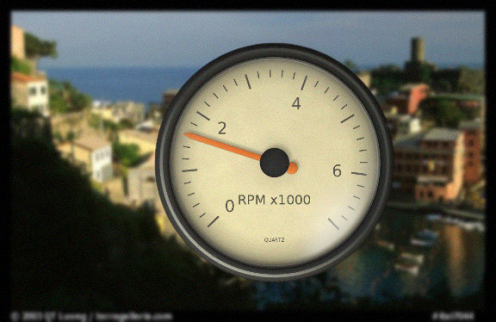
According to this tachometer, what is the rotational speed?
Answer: 1600 rpm
